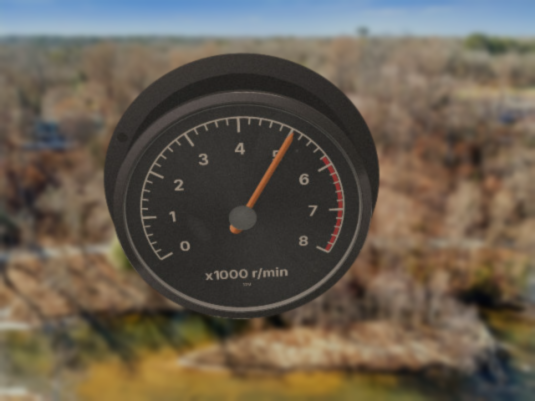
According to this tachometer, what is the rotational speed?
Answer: 5000 rpm
